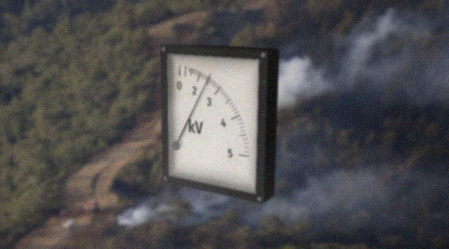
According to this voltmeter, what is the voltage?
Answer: 2.5 kV
